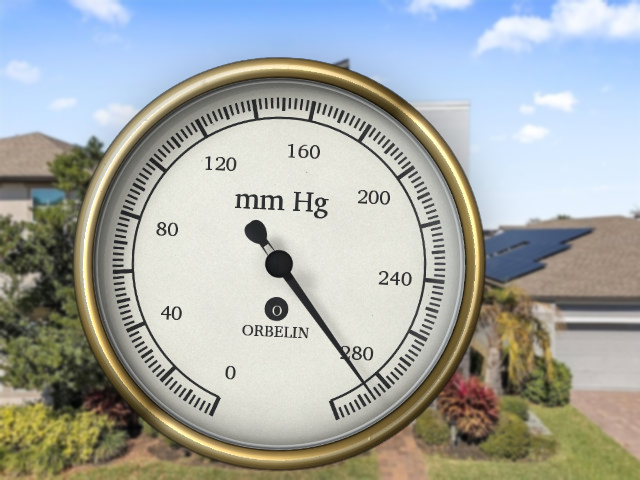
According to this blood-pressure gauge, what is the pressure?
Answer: 286 mmHg
